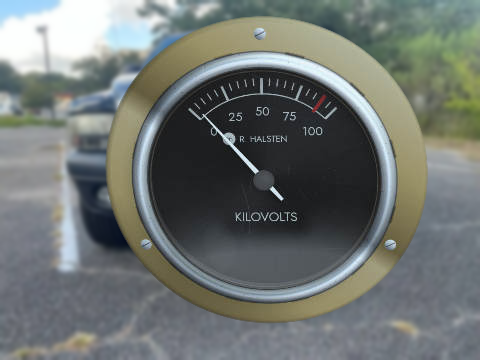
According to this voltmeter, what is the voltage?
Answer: 5 kV
